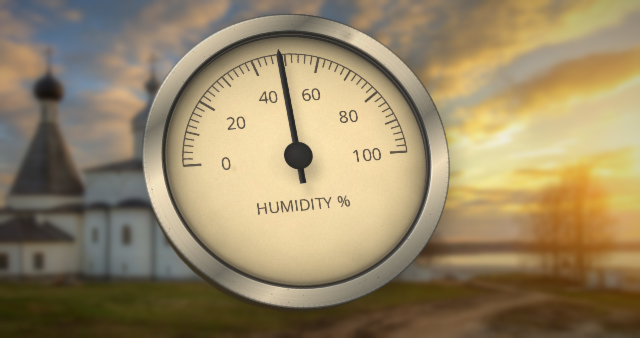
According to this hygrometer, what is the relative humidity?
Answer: 48 %
